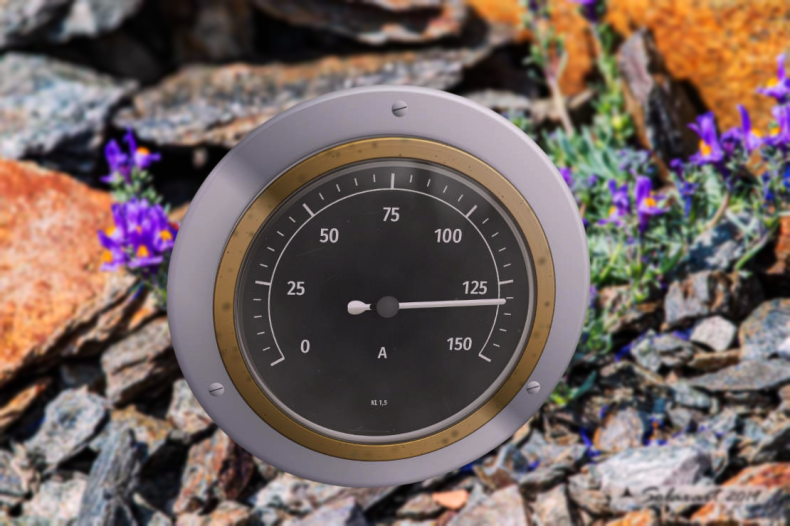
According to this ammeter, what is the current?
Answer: 130 A
